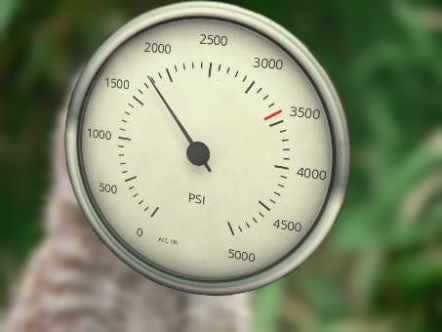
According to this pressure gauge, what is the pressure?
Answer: 1800 psi
